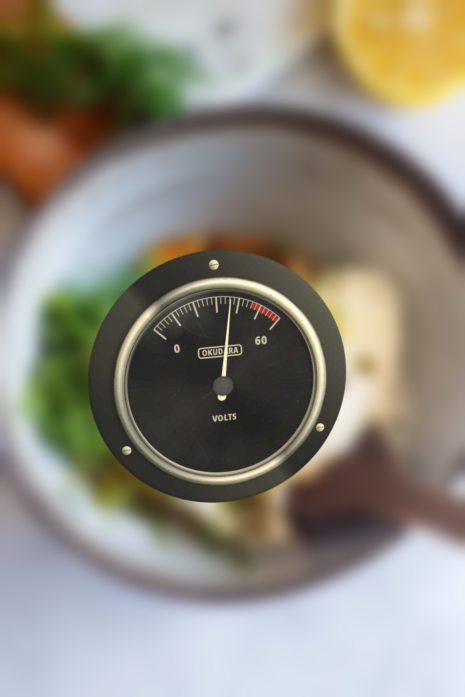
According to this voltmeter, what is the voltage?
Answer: 36 V
